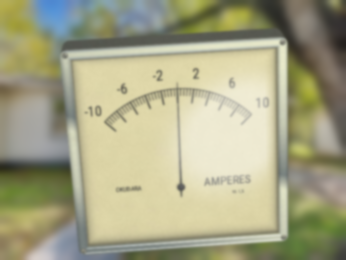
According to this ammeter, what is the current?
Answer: 0 A
